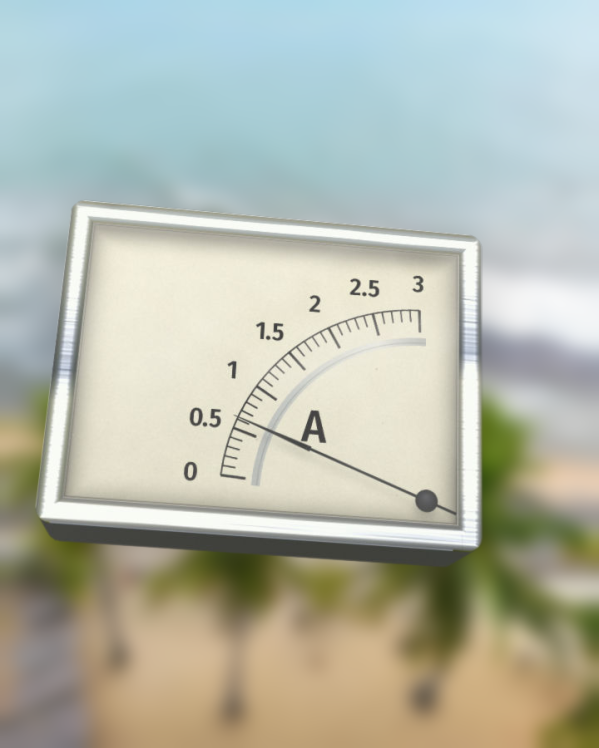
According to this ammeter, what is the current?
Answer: 0.6 A
